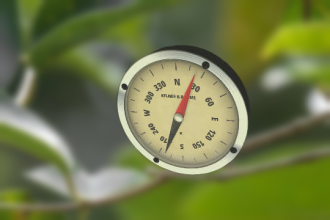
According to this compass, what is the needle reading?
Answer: 22.5 °
